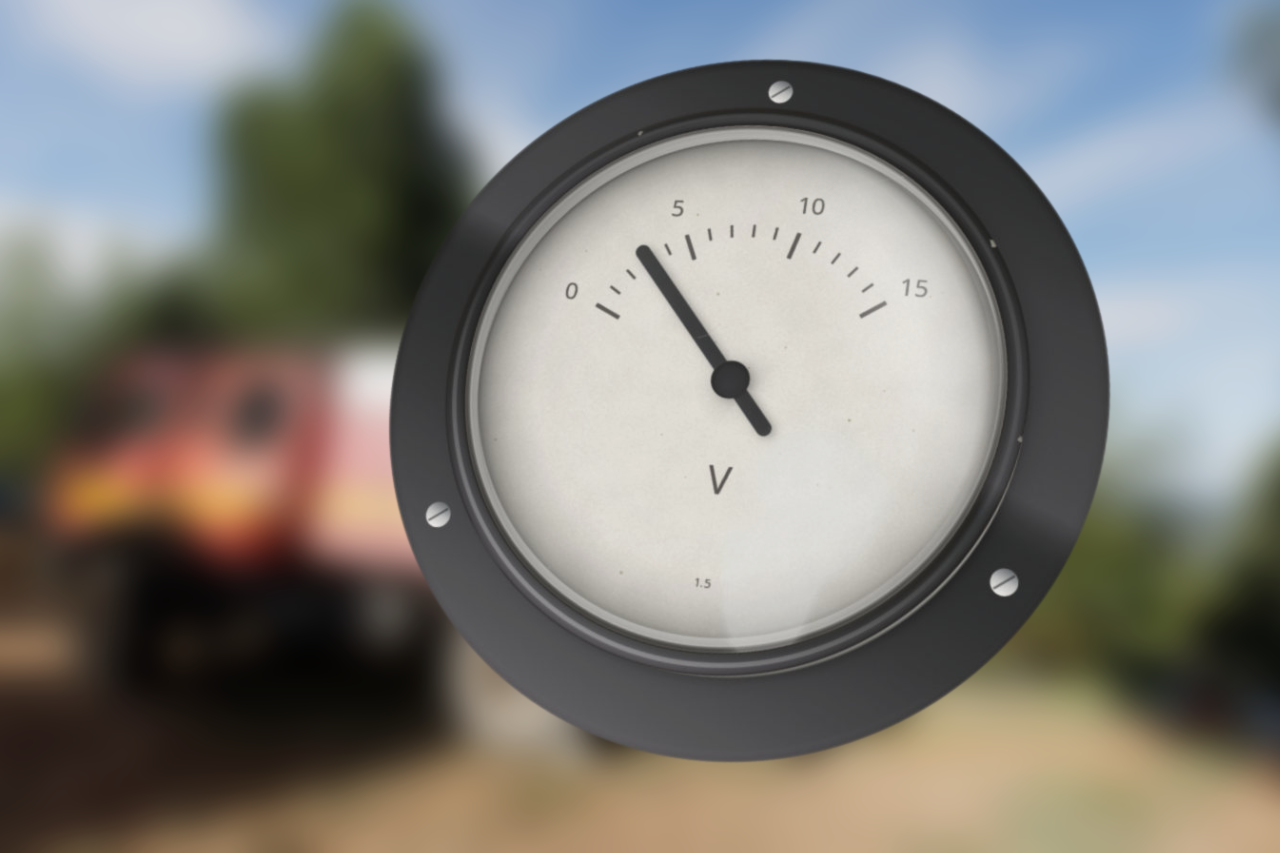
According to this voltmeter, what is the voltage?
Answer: 3 V
